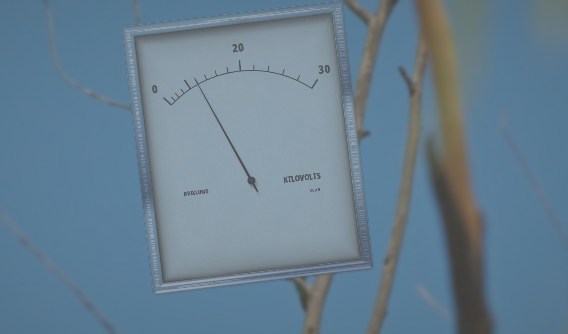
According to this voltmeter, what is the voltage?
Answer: 12 kV
